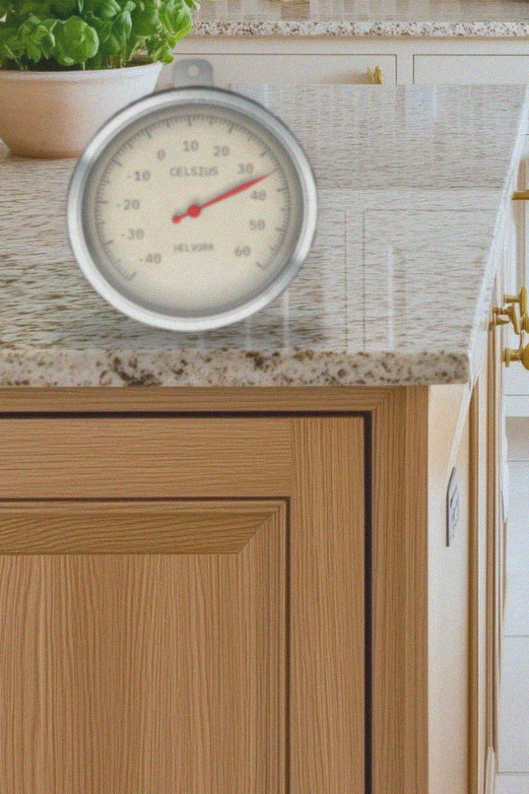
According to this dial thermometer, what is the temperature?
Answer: 35 °C
